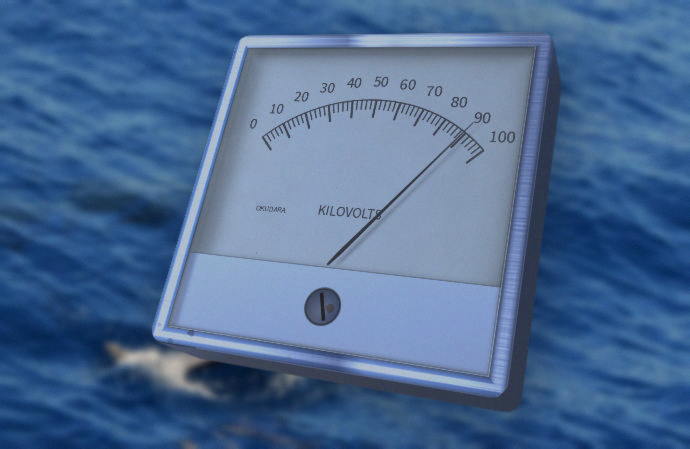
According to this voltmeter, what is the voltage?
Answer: 90 kV
